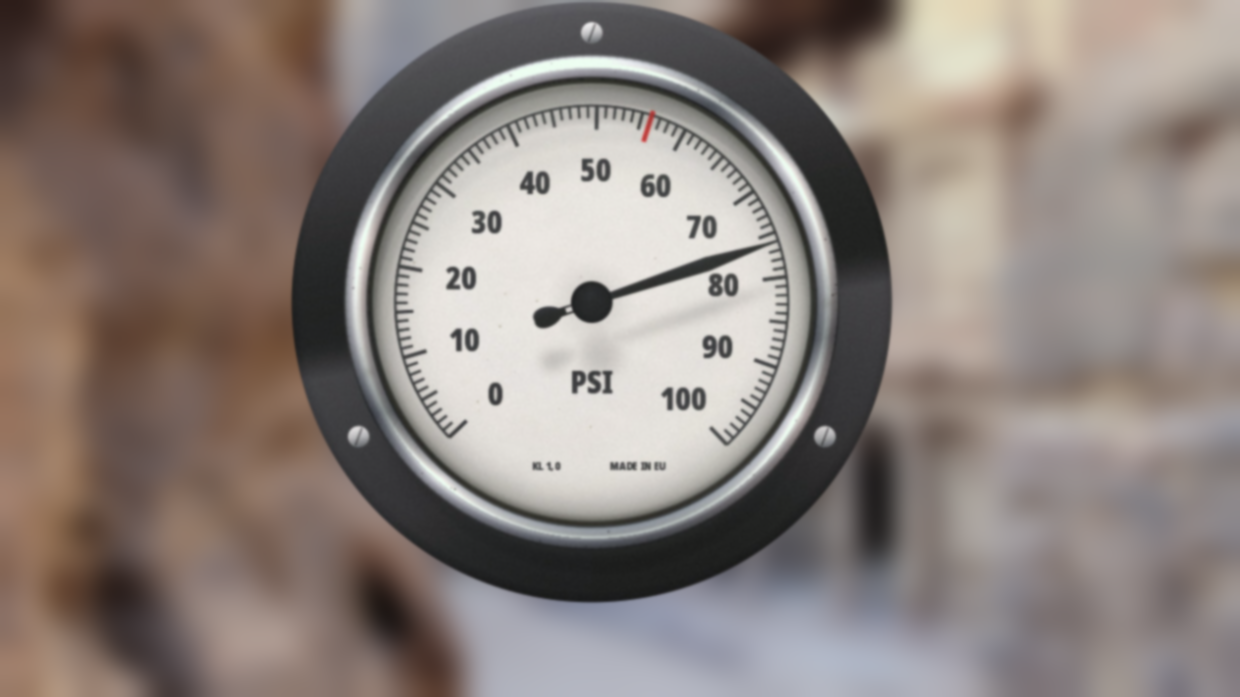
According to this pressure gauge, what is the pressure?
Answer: 76 psi
